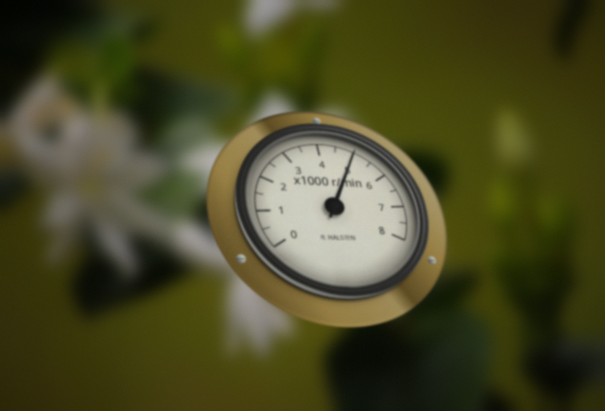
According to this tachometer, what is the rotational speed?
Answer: 5000 rpm
